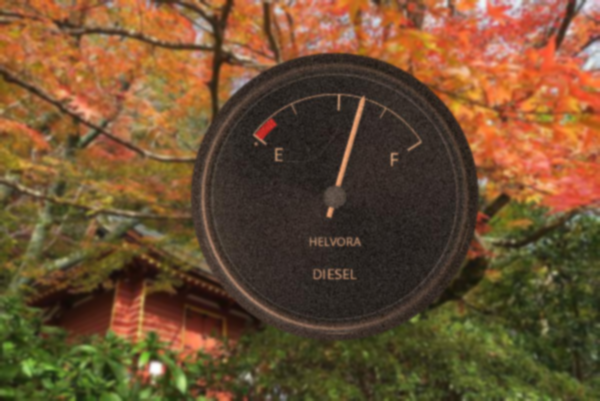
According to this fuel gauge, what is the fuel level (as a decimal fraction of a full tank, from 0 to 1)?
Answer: 0.625
